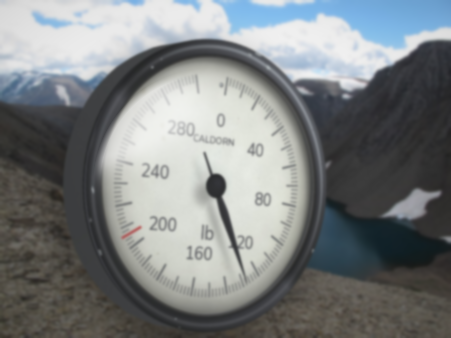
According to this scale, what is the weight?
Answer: 130 lb
